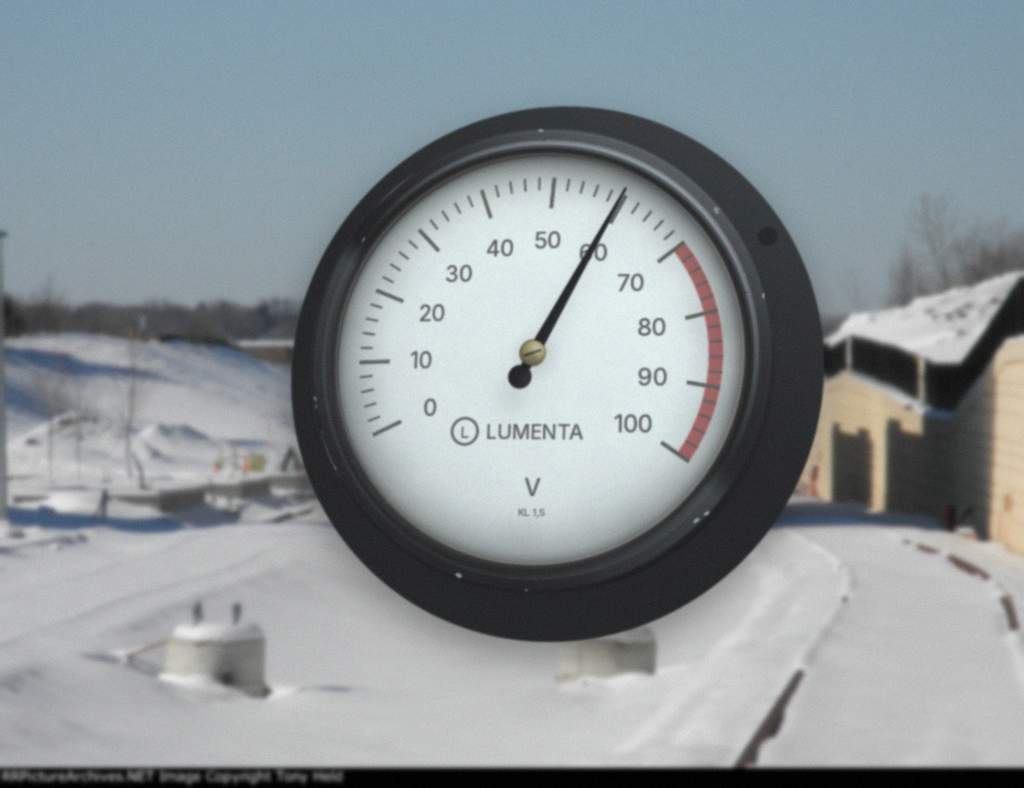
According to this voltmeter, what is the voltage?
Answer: 60 V
